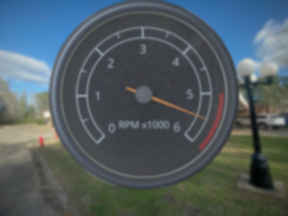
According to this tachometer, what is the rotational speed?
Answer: 5500 rpm
